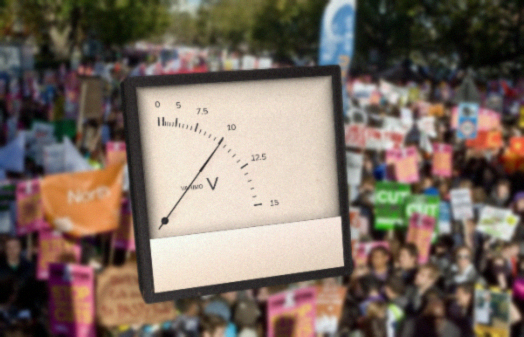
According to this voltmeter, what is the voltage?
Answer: 10 V
